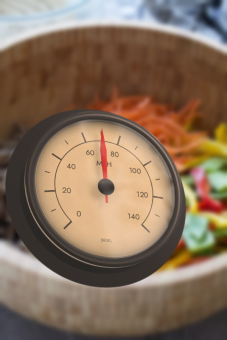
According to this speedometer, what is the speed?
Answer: 70 mph
